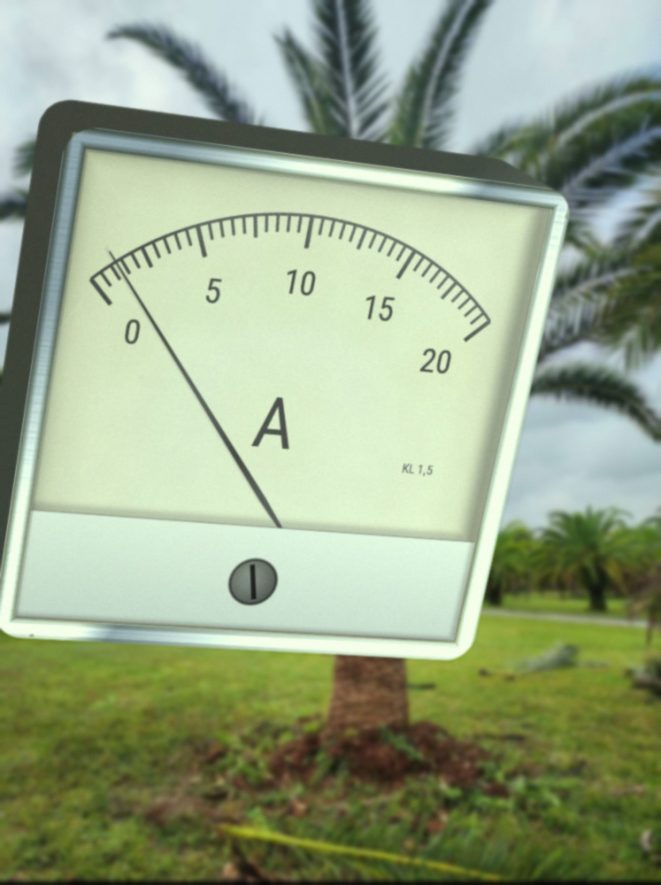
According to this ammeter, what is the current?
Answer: 1.25 A
